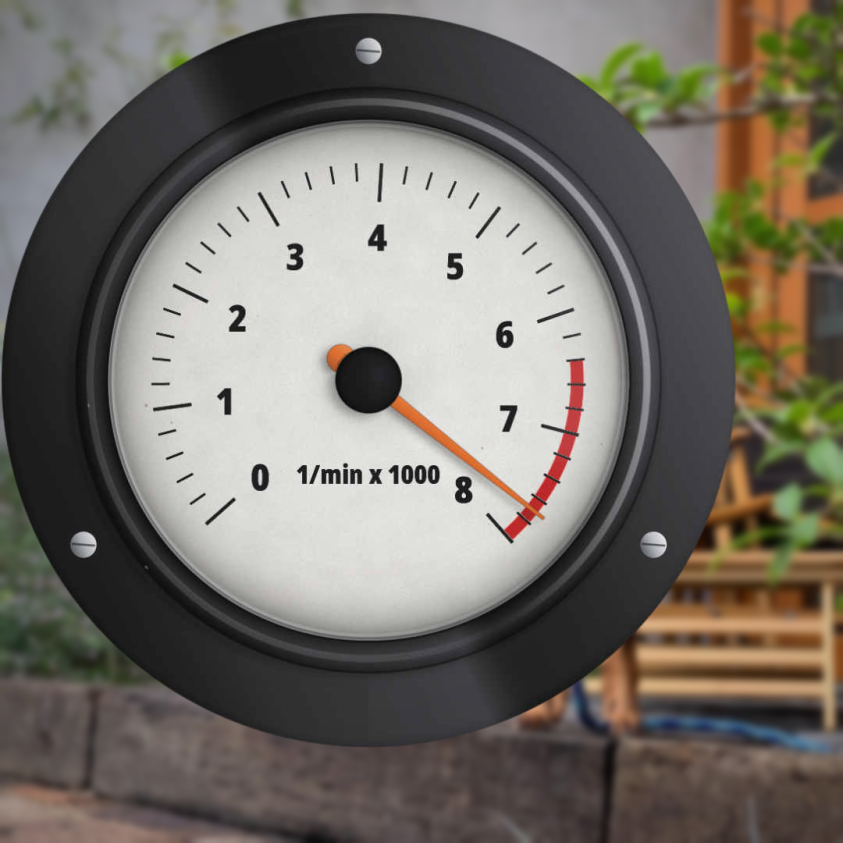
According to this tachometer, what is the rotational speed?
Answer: 7700 rpm
